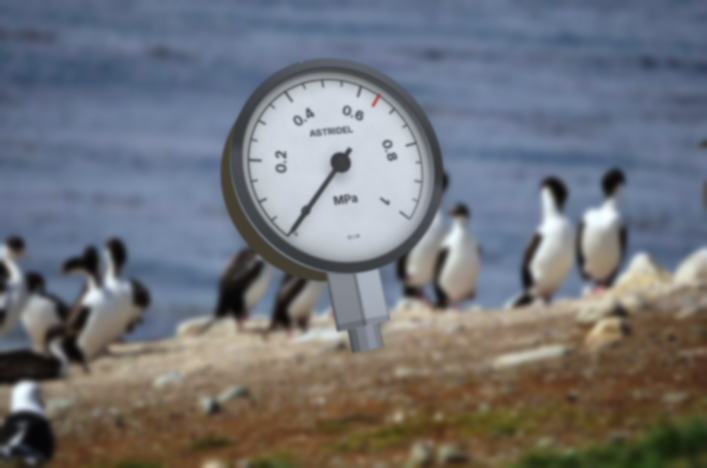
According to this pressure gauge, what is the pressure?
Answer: 0 MPa
